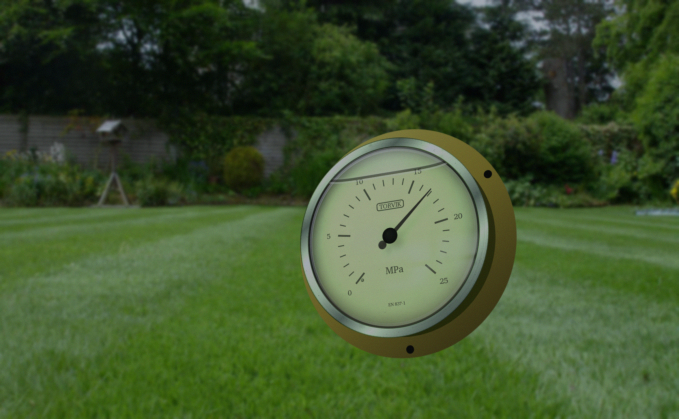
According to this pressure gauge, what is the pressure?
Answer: 17 MPa
